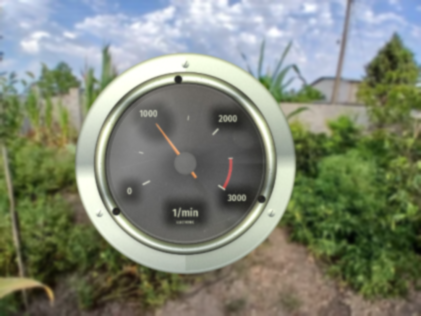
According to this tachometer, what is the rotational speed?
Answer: 1000 rpm
